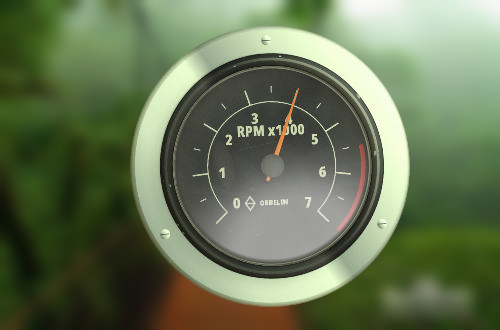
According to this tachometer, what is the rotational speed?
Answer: 4000 rpm
